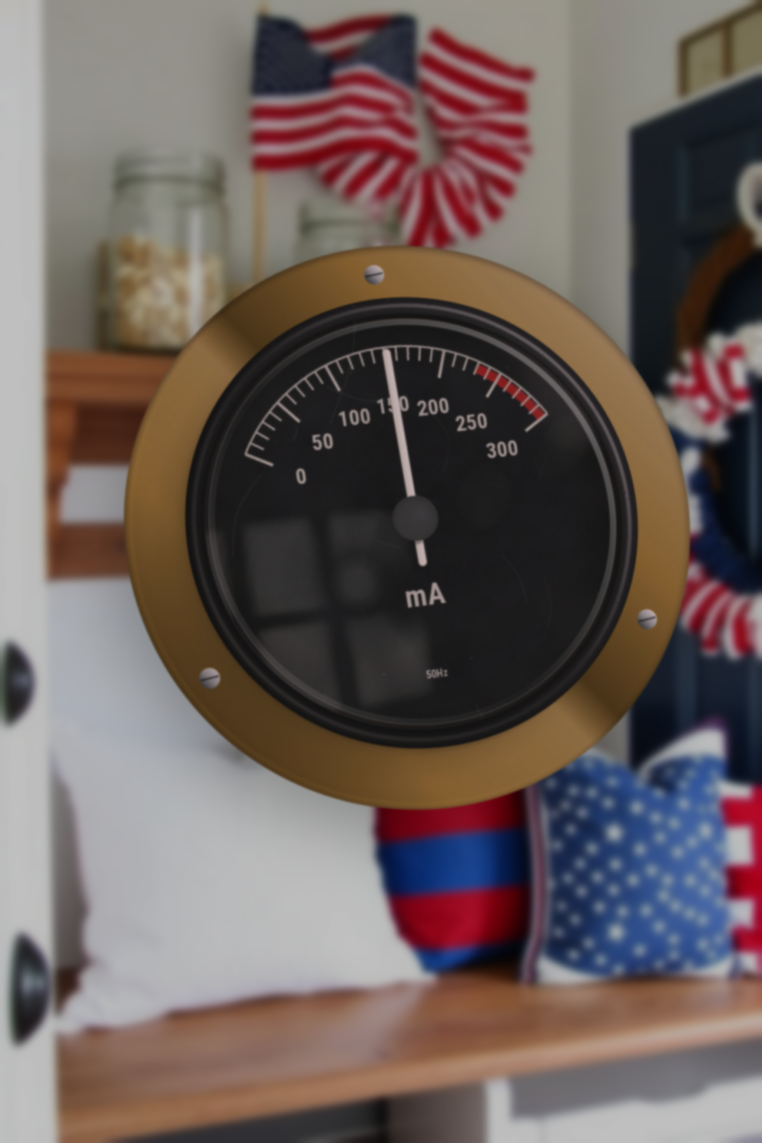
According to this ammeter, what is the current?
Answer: 150 mA
